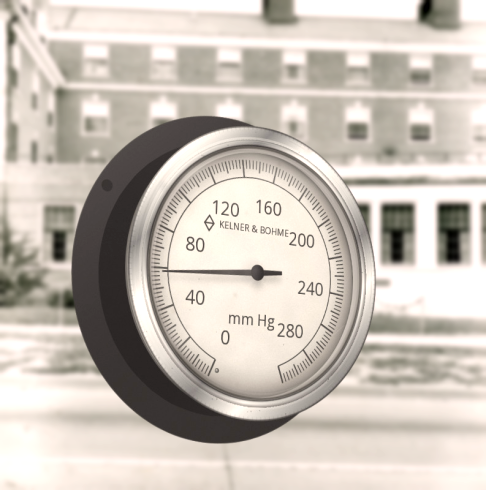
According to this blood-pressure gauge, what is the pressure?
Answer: 58 mmHg
